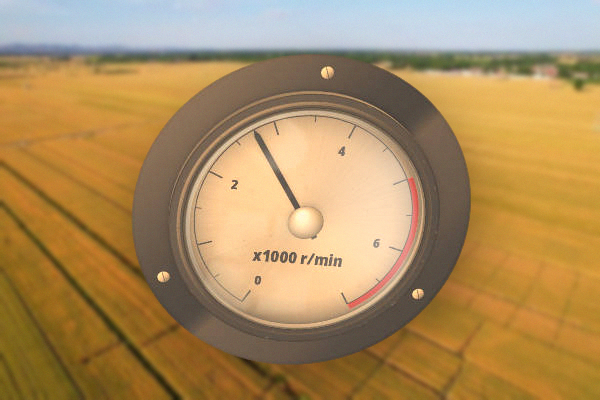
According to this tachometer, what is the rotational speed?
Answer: 2750 rpm
